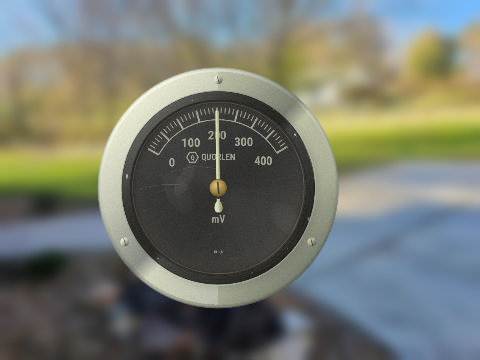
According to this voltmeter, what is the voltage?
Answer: 200 mV
